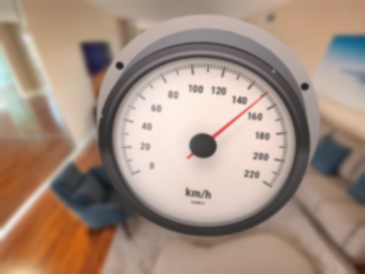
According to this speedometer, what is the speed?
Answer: 150 km/h
